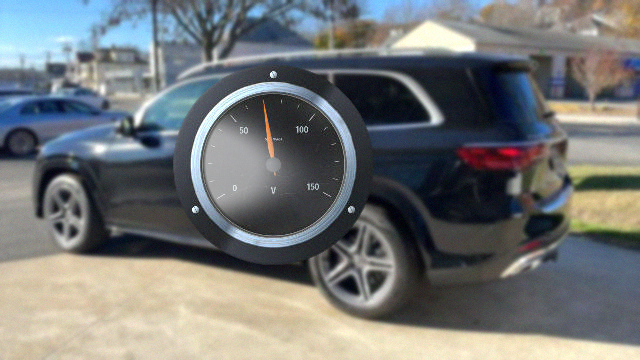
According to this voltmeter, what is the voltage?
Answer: 70 V
